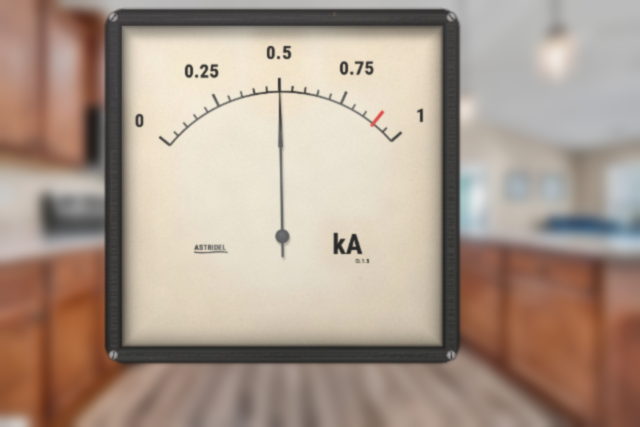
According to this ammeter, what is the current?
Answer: 0.5 kA
